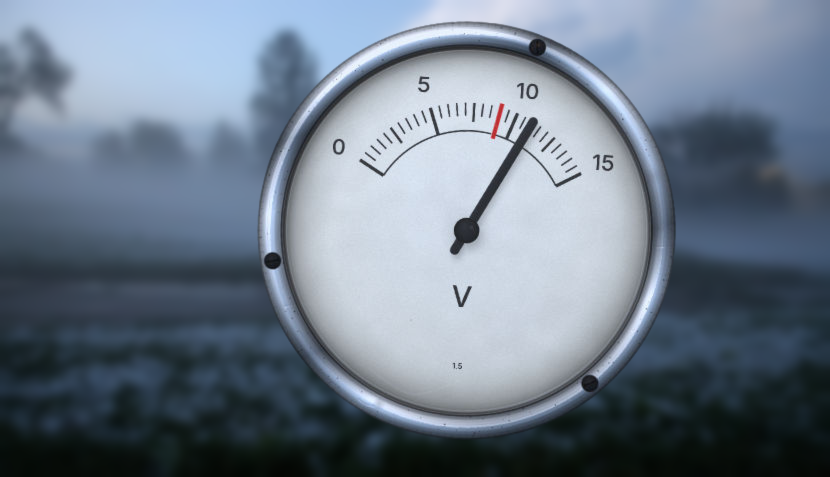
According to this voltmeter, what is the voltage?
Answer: 11 V
